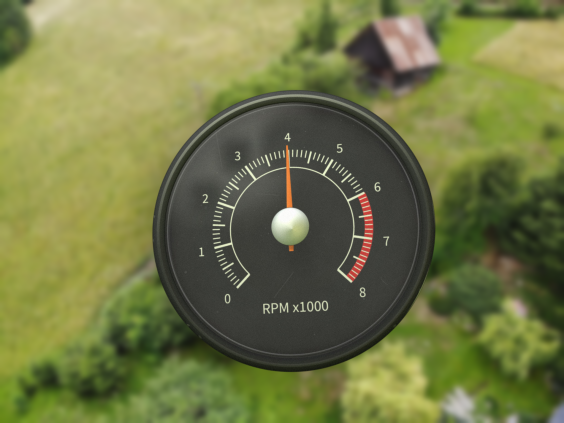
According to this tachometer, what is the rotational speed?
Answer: 4000 rpm
